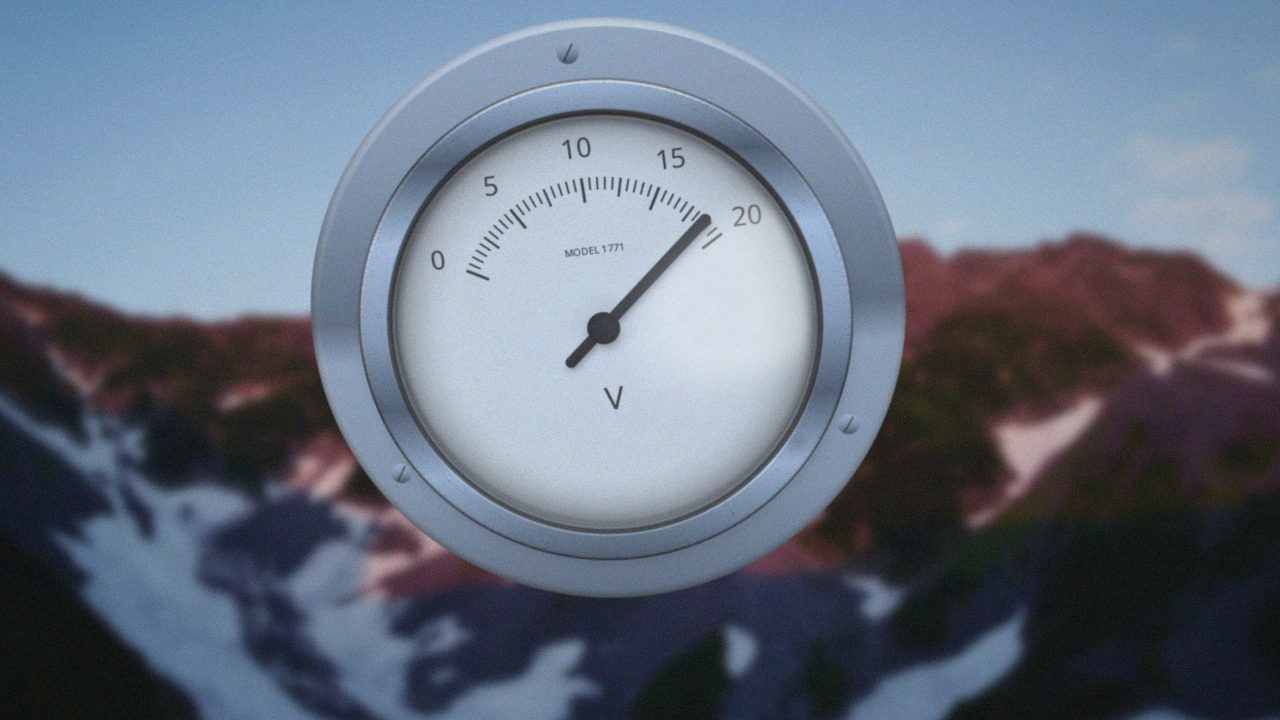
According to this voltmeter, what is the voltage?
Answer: 18.5 V
